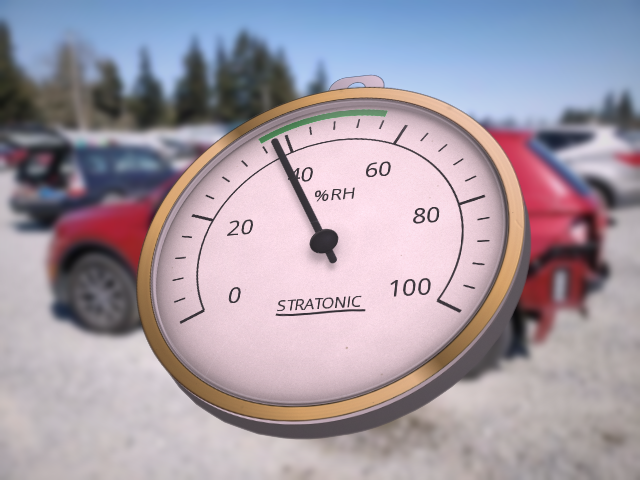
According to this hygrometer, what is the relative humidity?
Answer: 38 %
